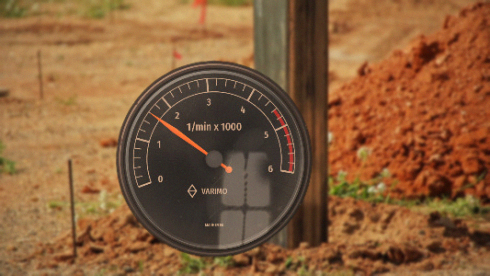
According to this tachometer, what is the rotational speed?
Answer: 1600 rpm
